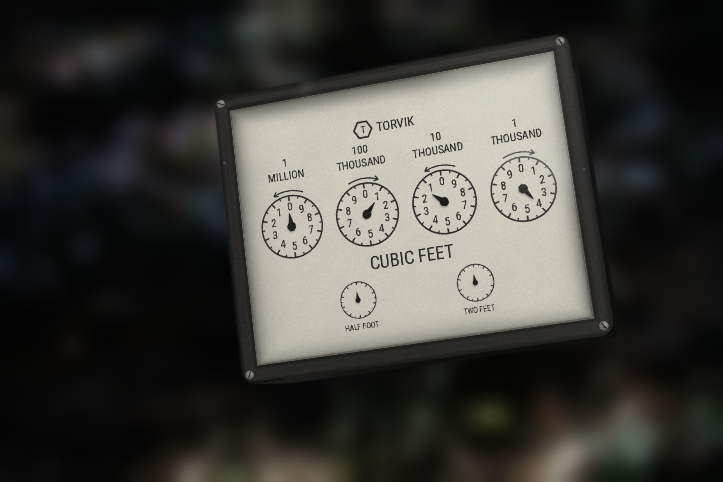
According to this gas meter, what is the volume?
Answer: 11400 ft³
